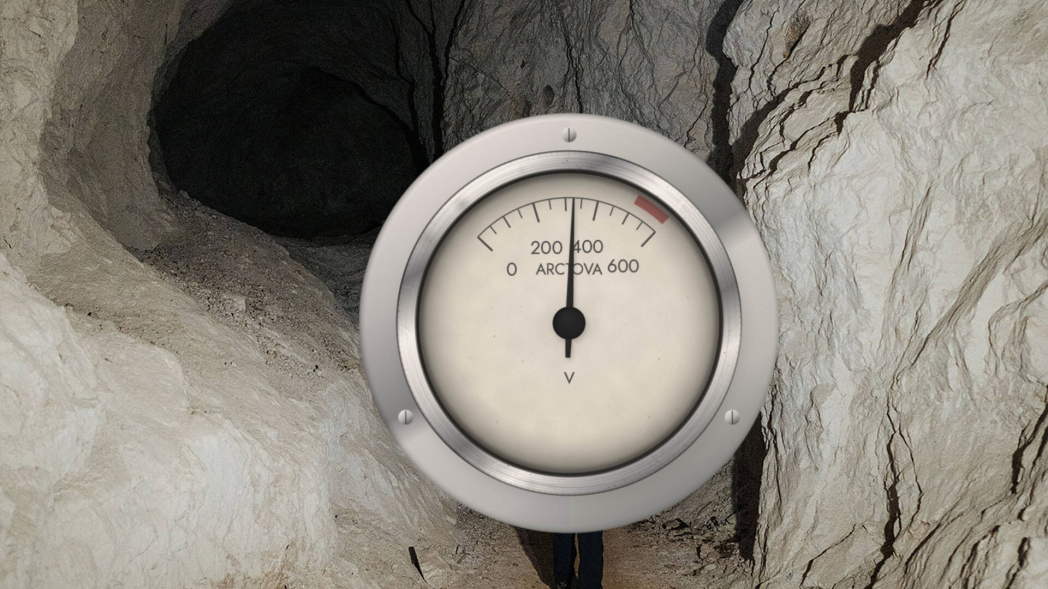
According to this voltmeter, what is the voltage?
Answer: 325 V
